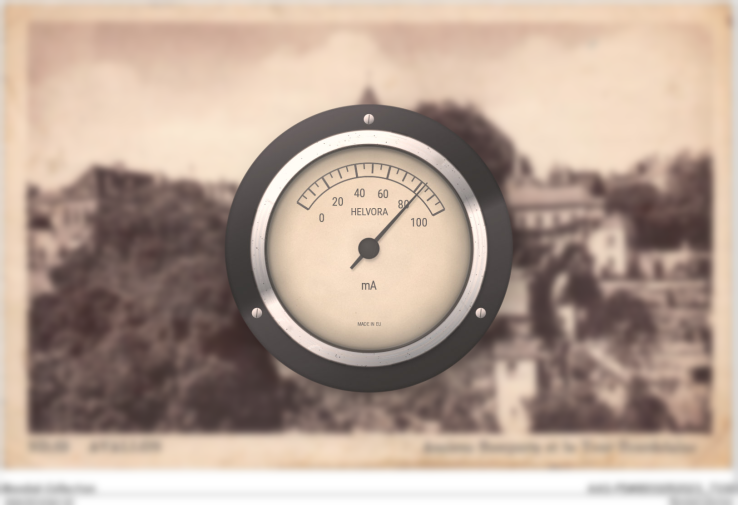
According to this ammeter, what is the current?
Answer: 82.5 mA
